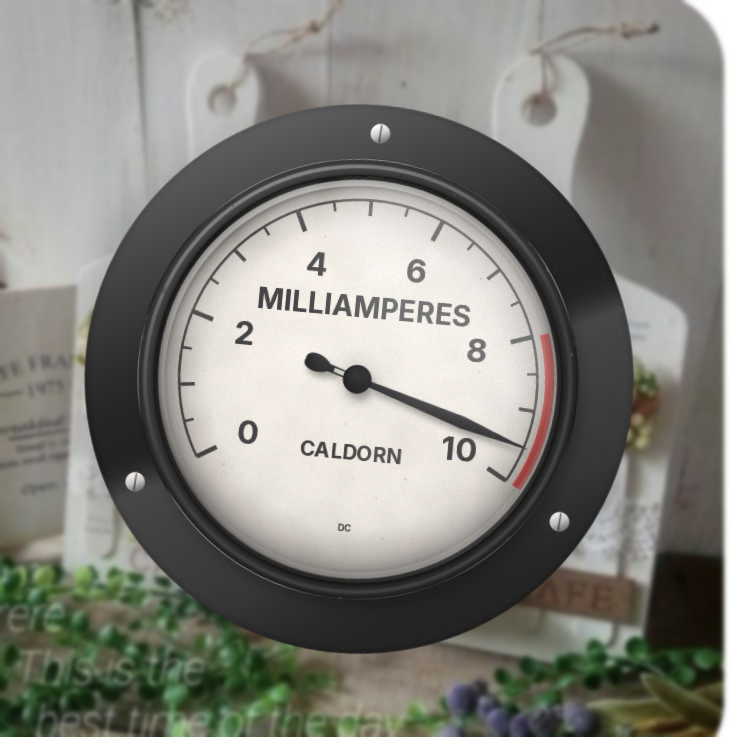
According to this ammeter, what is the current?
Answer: 9.5 mA
